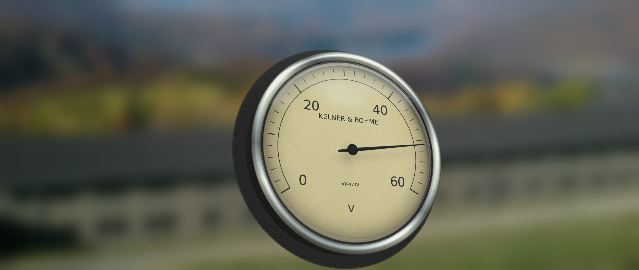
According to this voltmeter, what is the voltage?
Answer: 51 V
